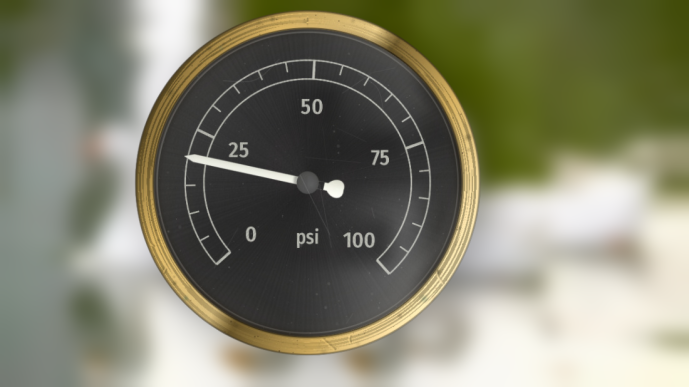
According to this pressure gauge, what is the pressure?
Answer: 20 psi
